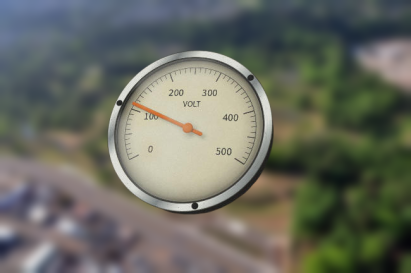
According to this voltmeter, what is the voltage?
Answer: 110 V
